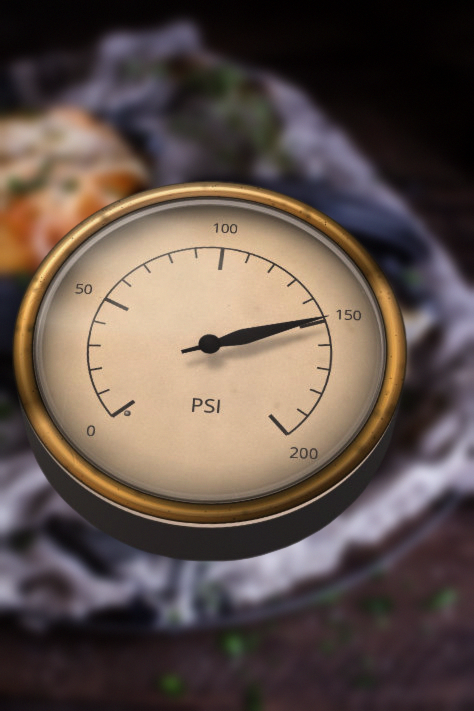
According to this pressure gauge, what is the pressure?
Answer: 150 psi
